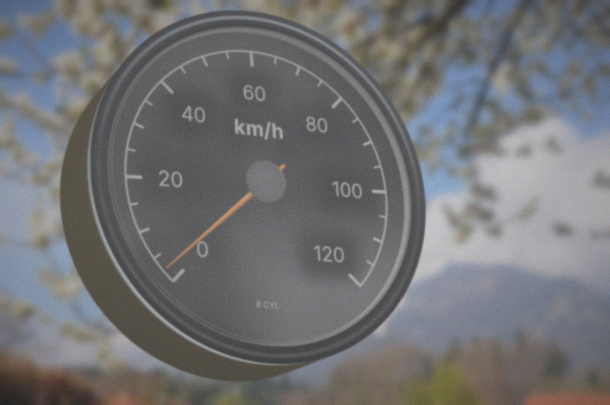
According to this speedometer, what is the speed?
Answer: 2.5 km/h
